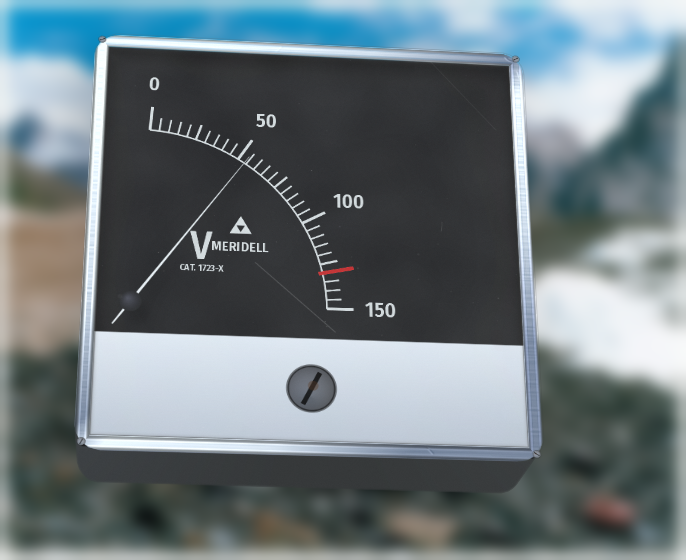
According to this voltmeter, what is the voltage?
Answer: 55 V
